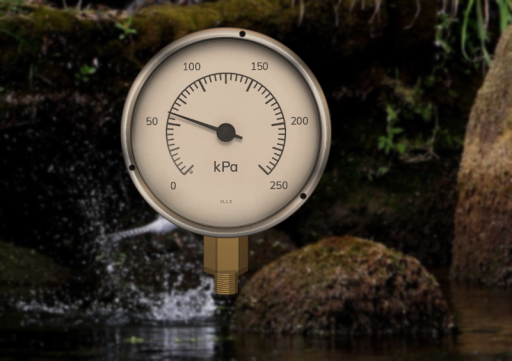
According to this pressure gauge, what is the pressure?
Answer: 60 kPa
